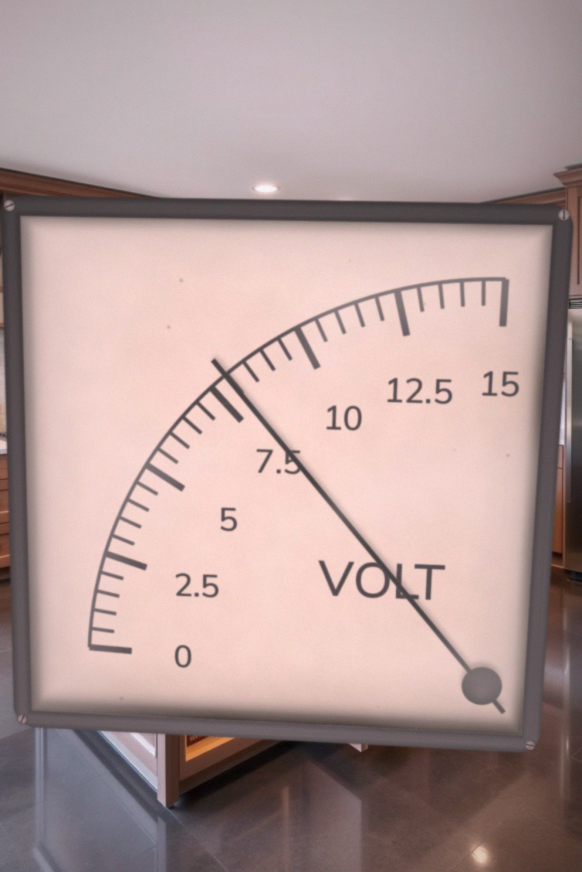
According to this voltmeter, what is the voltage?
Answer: 8 V
